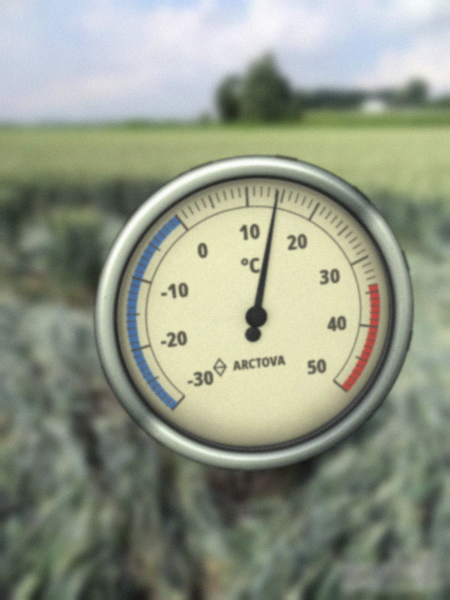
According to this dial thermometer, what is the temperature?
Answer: 14 °C
